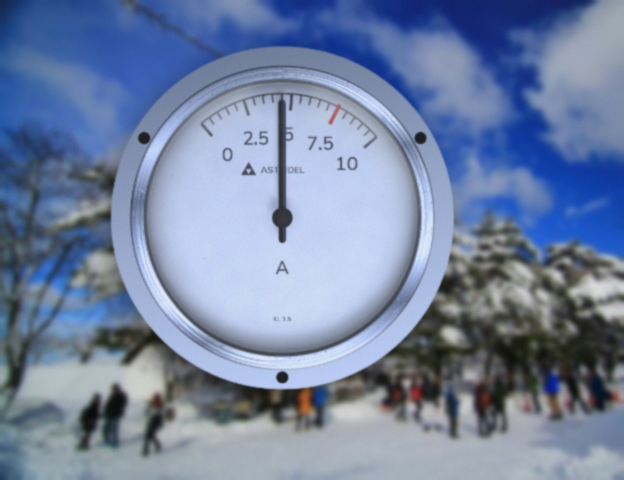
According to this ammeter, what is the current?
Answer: 4.5 A
